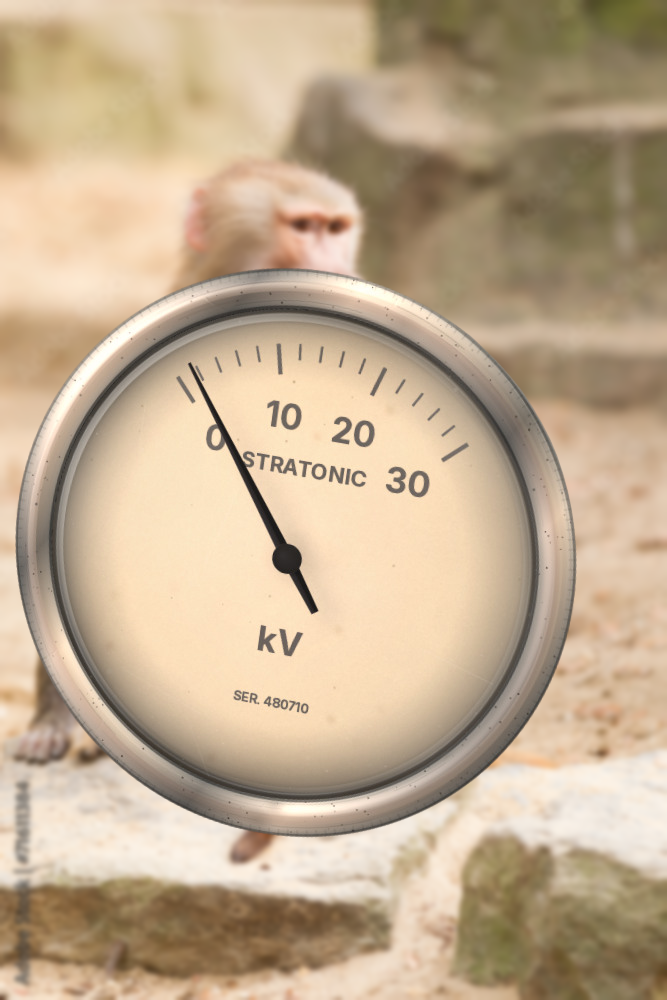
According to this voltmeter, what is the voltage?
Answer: 2 kV
